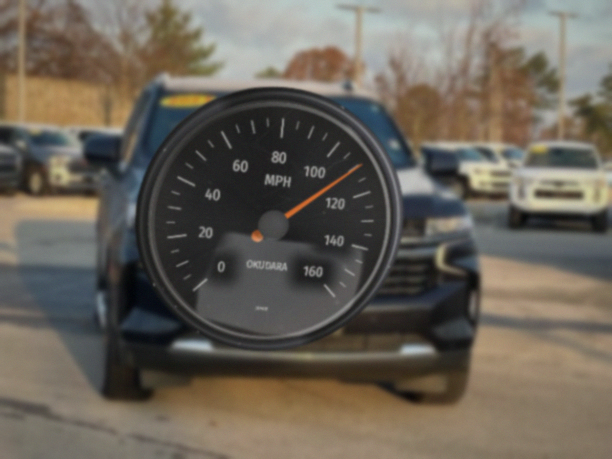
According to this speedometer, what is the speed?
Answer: 110 mph
